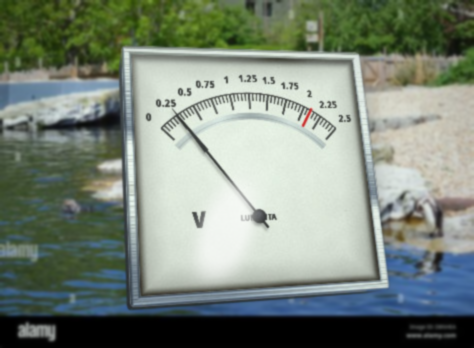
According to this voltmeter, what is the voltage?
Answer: 0.25 V
